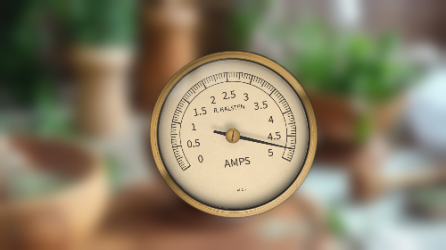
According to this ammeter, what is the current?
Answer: 4.75 A
